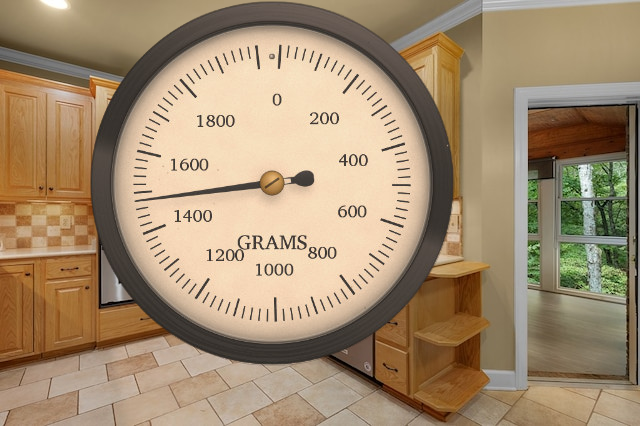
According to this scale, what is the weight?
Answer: 1480 g
